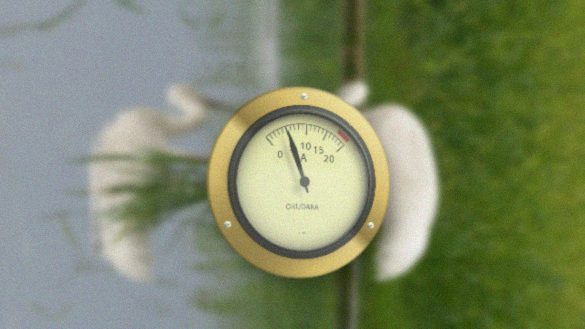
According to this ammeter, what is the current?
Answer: 5 A
